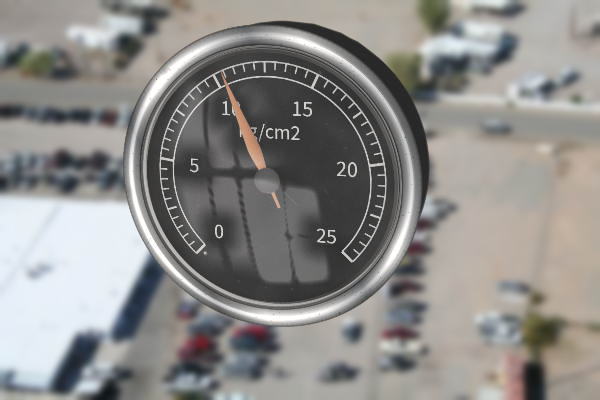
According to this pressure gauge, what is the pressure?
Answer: 10.5 kg/cm²
